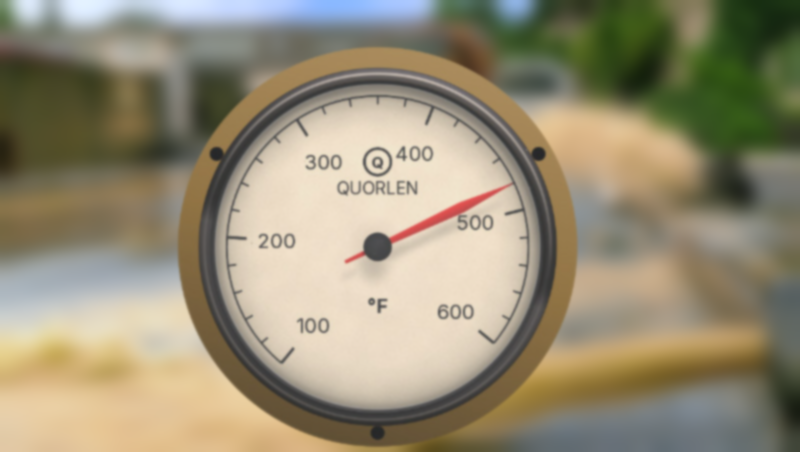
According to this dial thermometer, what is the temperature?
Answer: 480 °F
